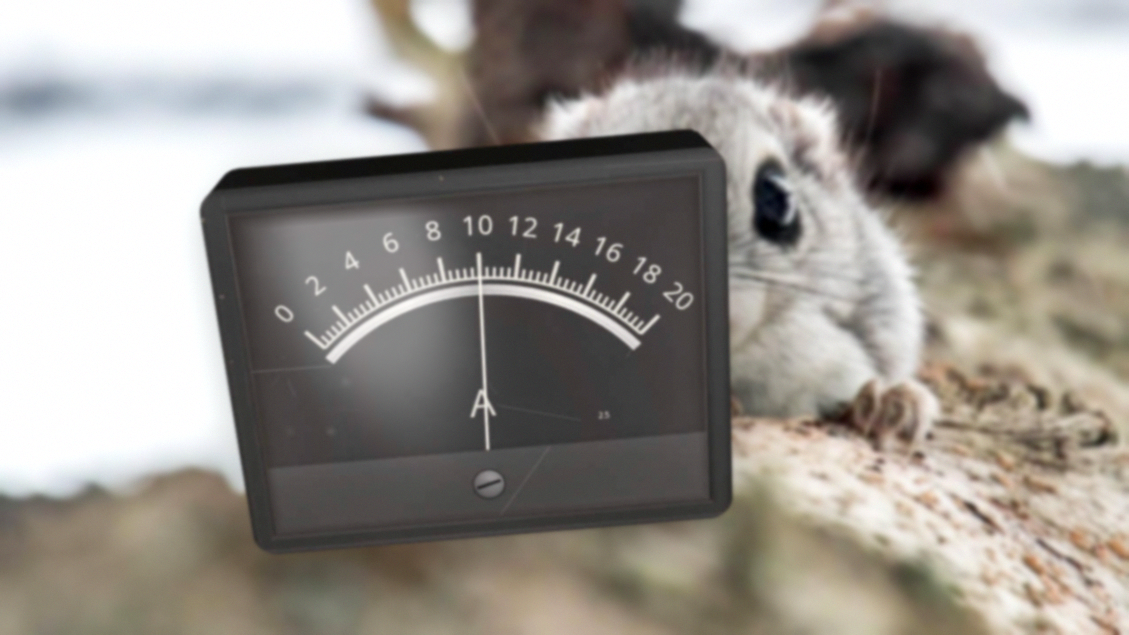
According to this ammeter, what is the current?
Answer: 10 A
